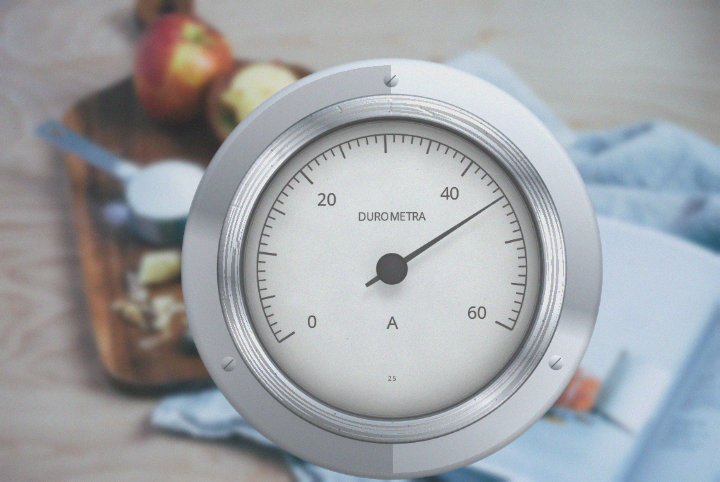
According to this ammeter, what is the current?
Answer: 45 A
